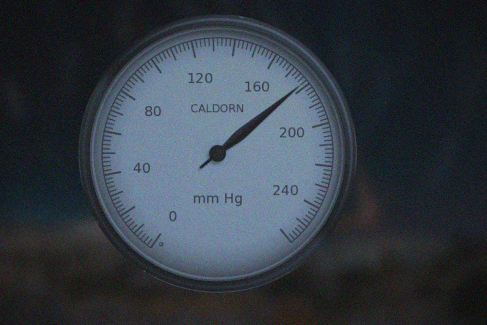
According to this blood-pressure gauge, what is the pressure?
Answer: 178 mmHg
